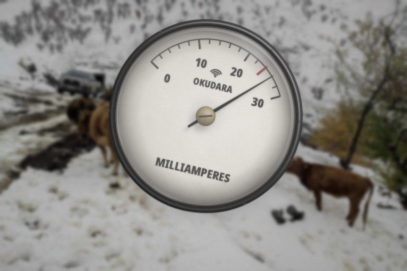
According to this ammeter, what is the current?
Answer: 26 mA
